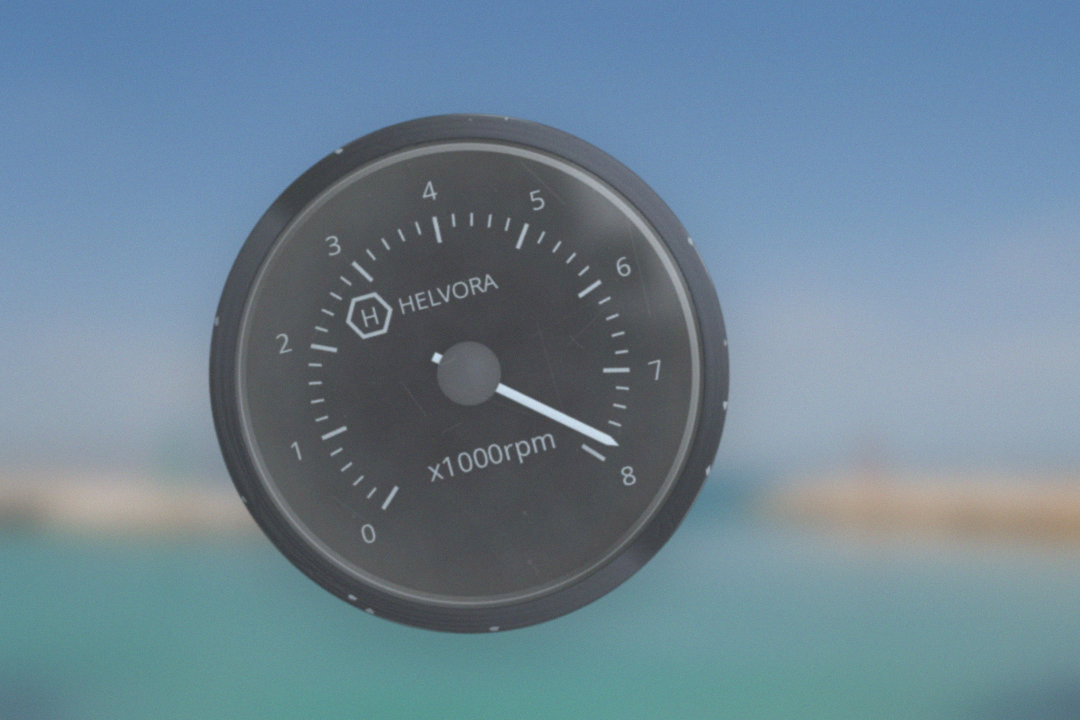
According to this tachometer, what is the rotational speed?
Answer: 7800 rpm
